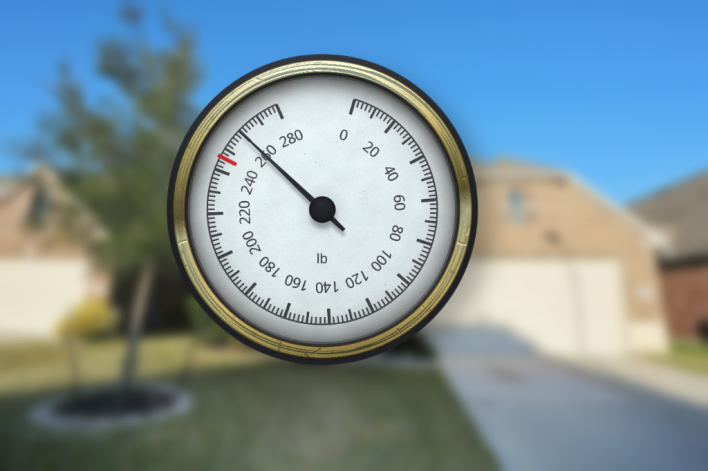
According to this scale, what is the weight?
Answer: 260 lb
